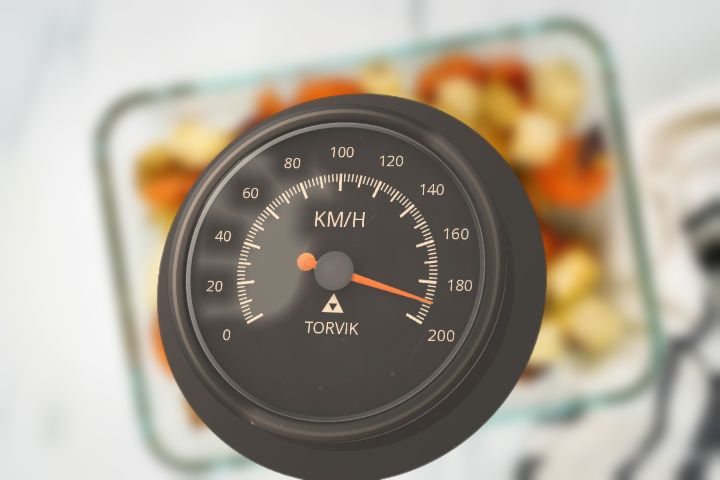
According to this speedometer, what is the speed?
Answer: 190 km/h
